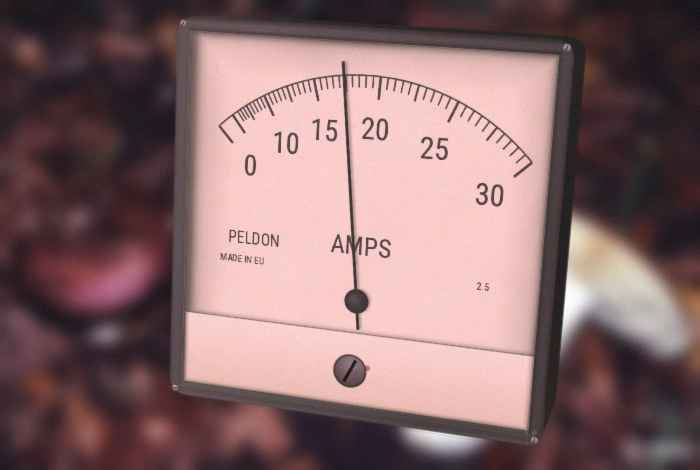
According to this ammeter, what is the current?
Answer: 17.5 A
